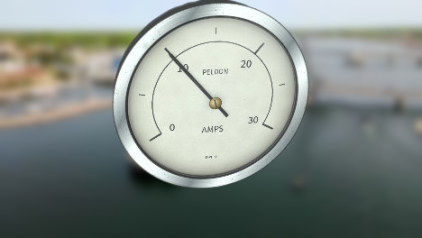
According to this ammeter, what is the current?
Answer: 10 A
